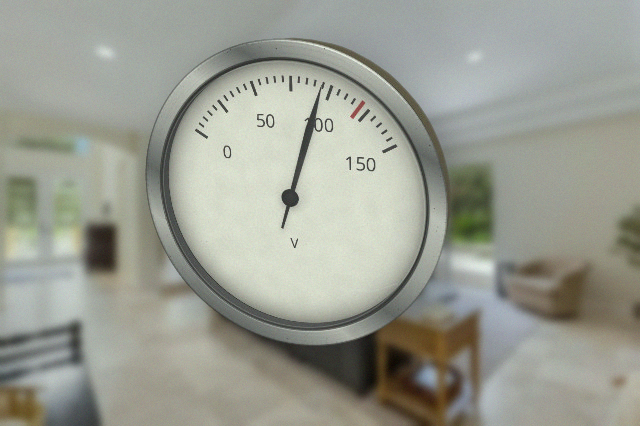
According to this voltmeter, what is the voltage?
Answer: 95 V
